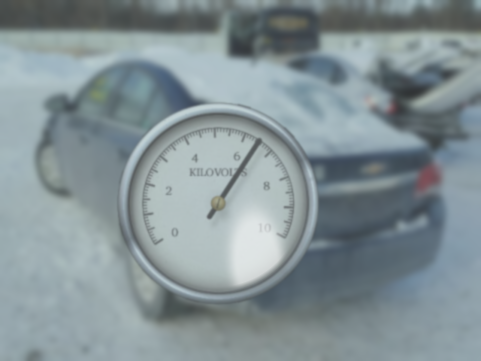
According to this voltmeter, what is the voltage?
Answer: 6.5 kV
